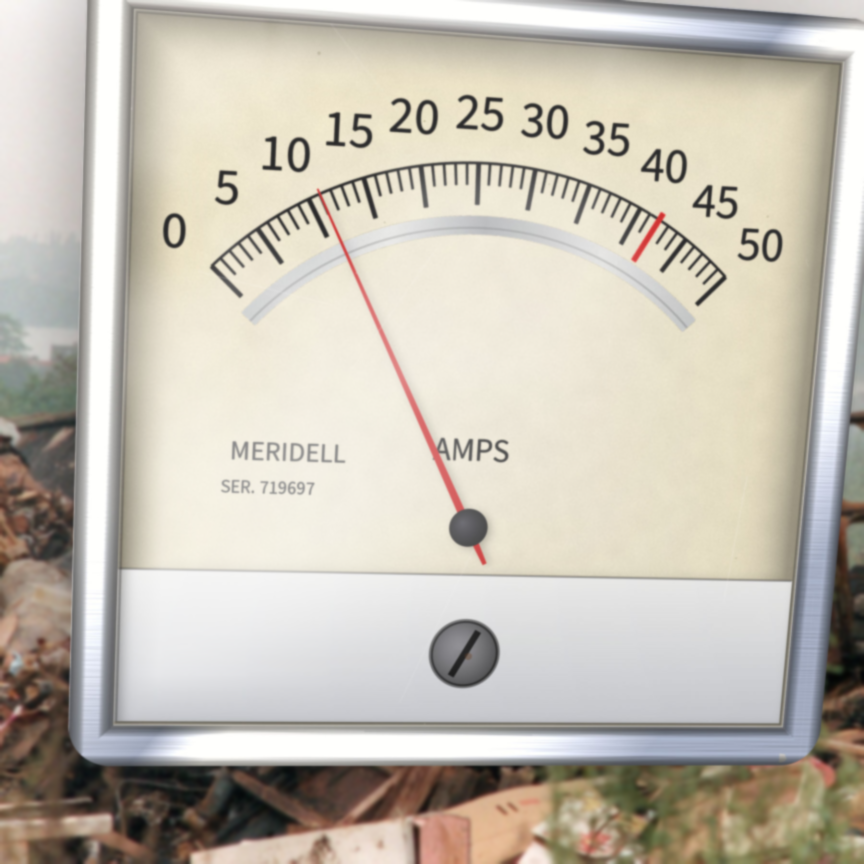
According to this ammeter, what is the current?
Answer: 11 A
